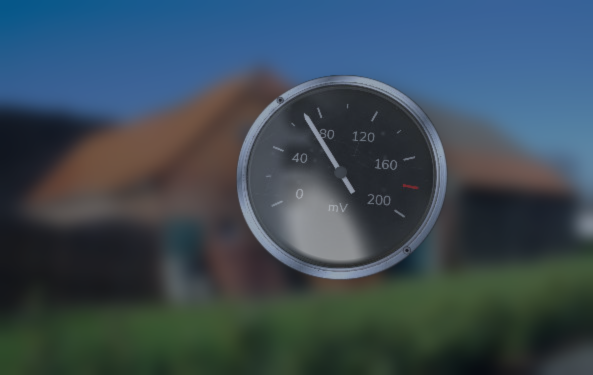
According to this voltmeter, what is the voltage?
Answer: 70 mV
